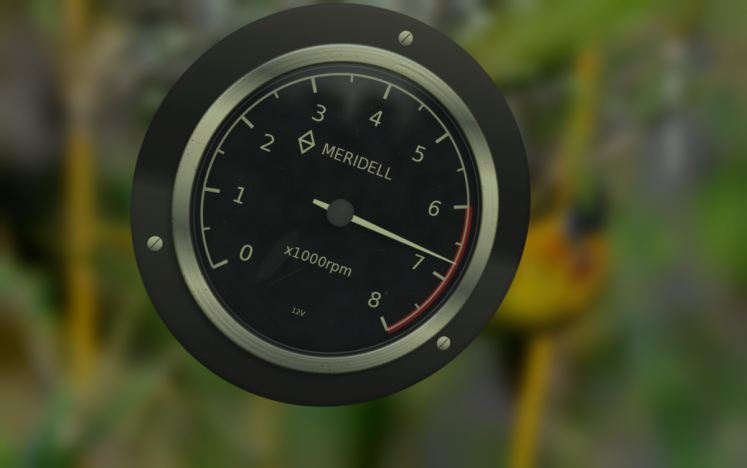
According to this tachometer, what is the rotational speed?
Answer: 6750 rpm
